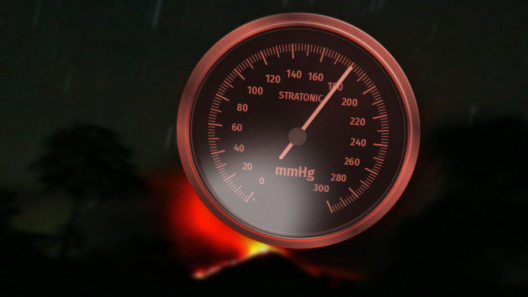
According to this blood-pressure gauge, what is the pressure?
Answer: 180 mmHg
